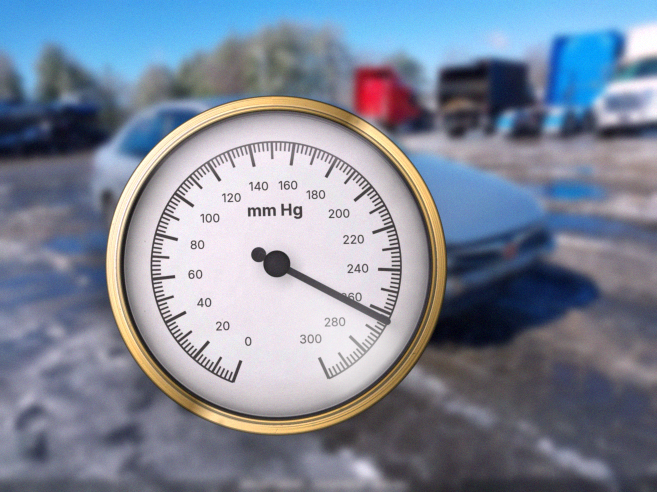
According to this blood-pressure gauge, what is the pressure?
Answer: 264 mmHg
